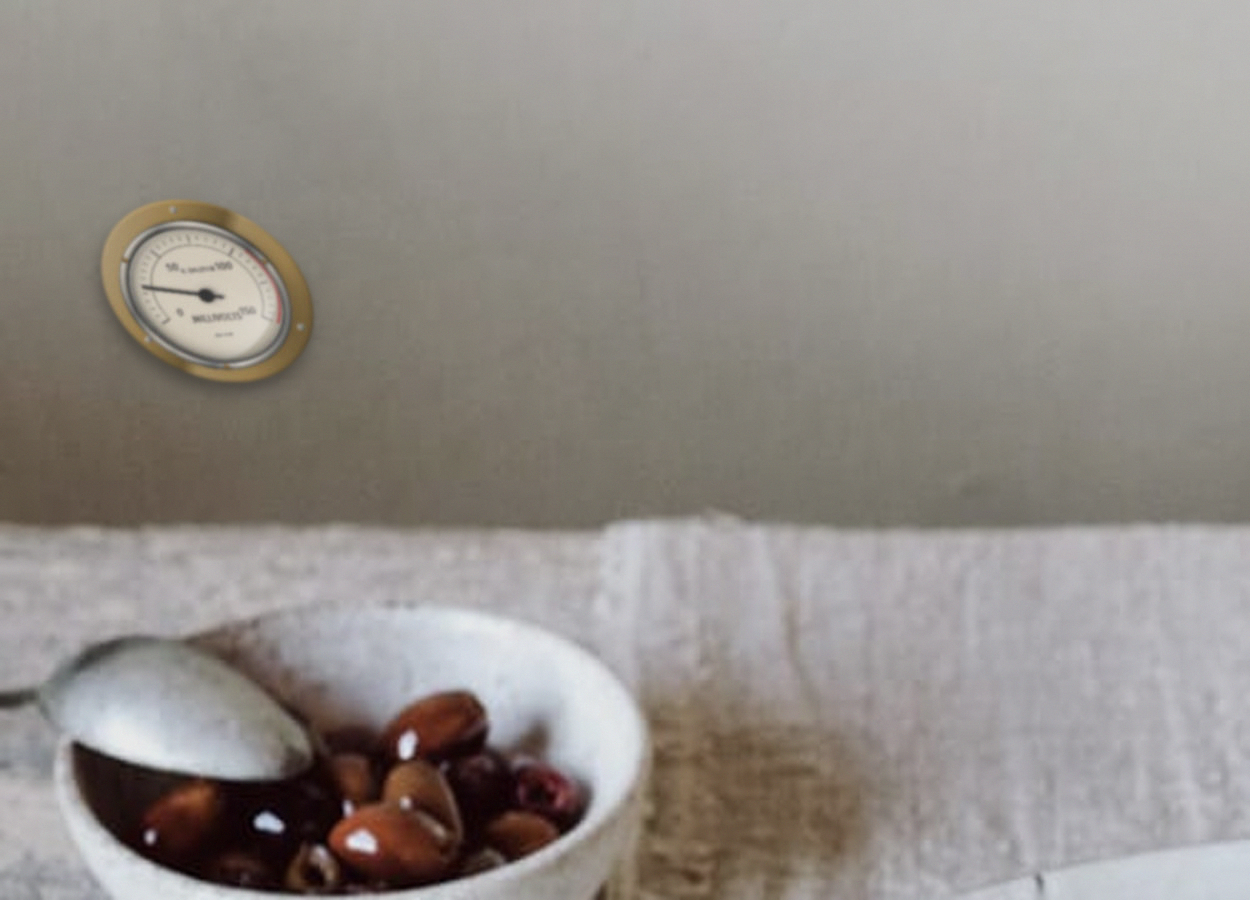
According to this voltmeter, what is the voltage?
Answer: 25 mV
